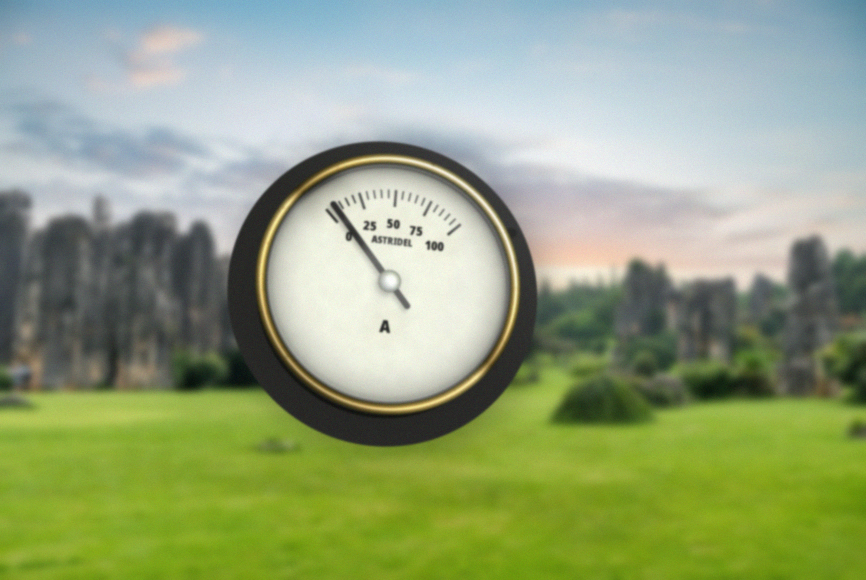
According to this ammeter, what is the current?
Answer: 5 A
